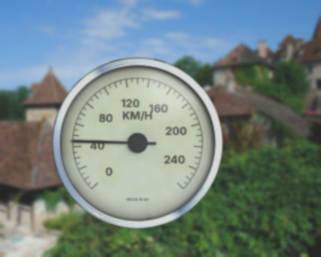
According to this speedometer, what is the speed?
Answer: 45 km/h
